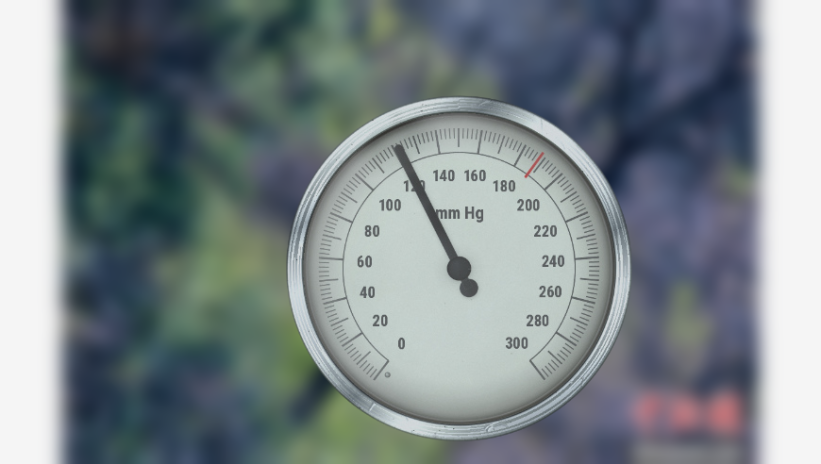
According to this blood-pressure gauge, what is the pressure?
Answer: 122 mmHg
